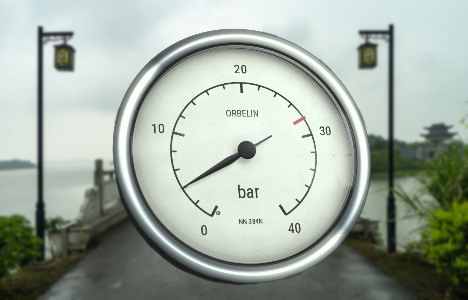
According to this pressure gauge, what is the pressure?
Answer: 4 bar
